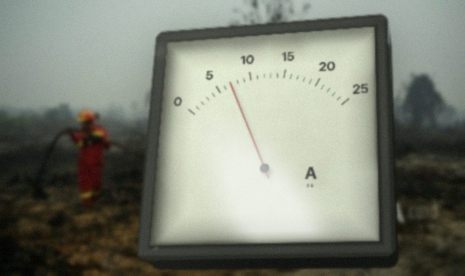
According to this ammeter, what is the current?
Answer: 7 A
